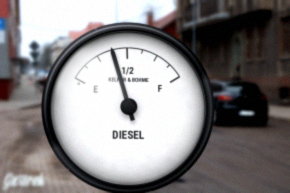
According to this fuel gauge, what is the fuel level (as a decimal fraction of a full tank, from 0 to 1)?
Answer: 0.375
